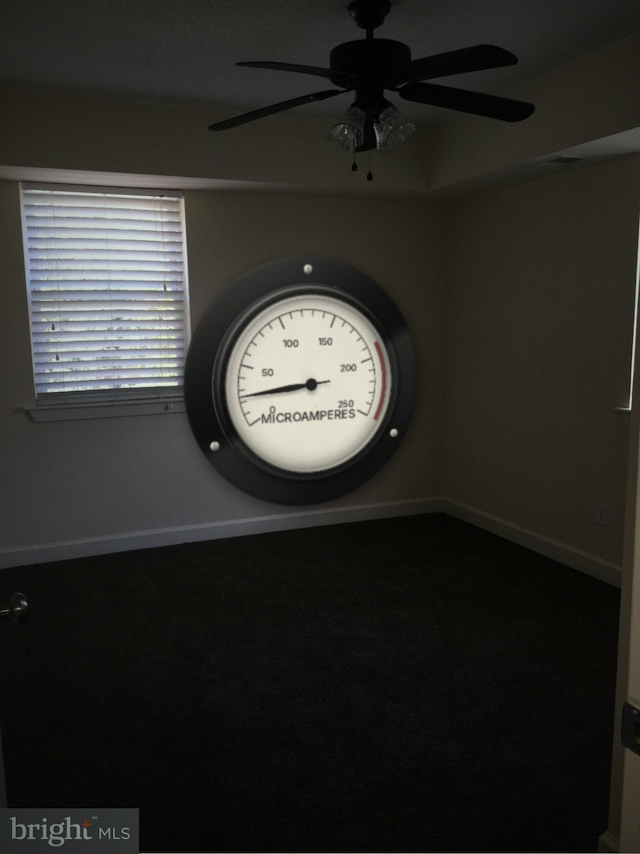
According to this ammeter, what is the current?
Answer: 25 µA
